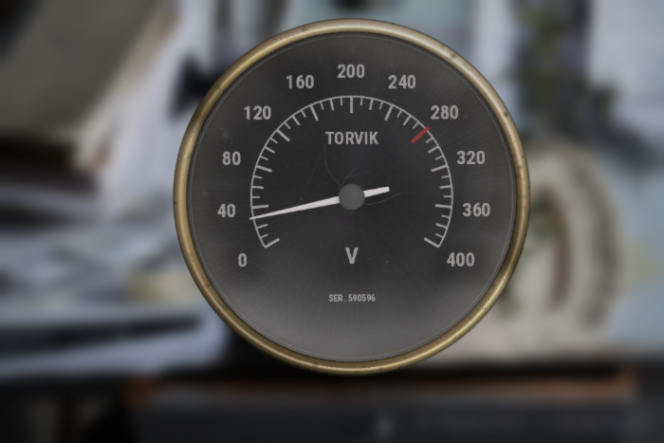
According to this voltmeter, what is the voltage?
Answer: 30 V
